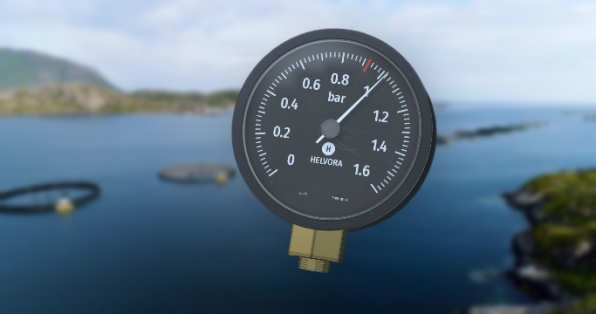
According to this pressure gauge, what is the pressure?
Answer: 1.02 bar
